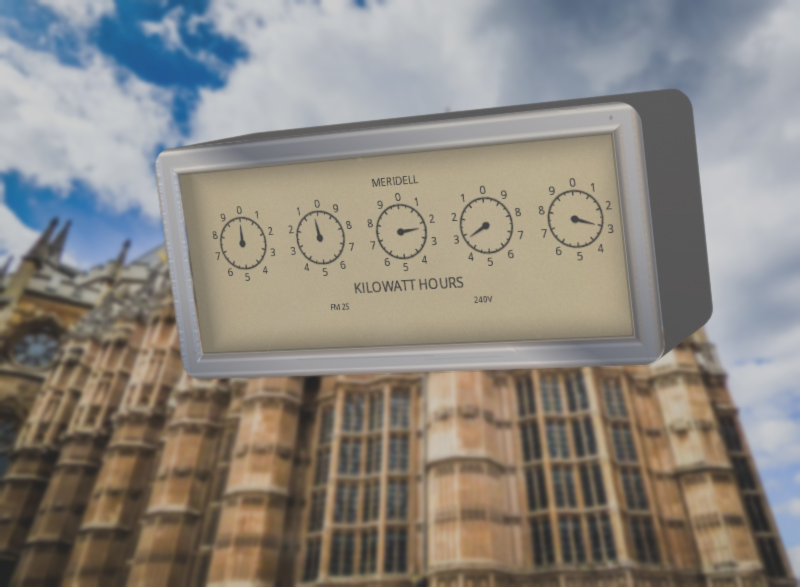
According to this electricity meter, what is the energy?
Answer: 233 kWh
